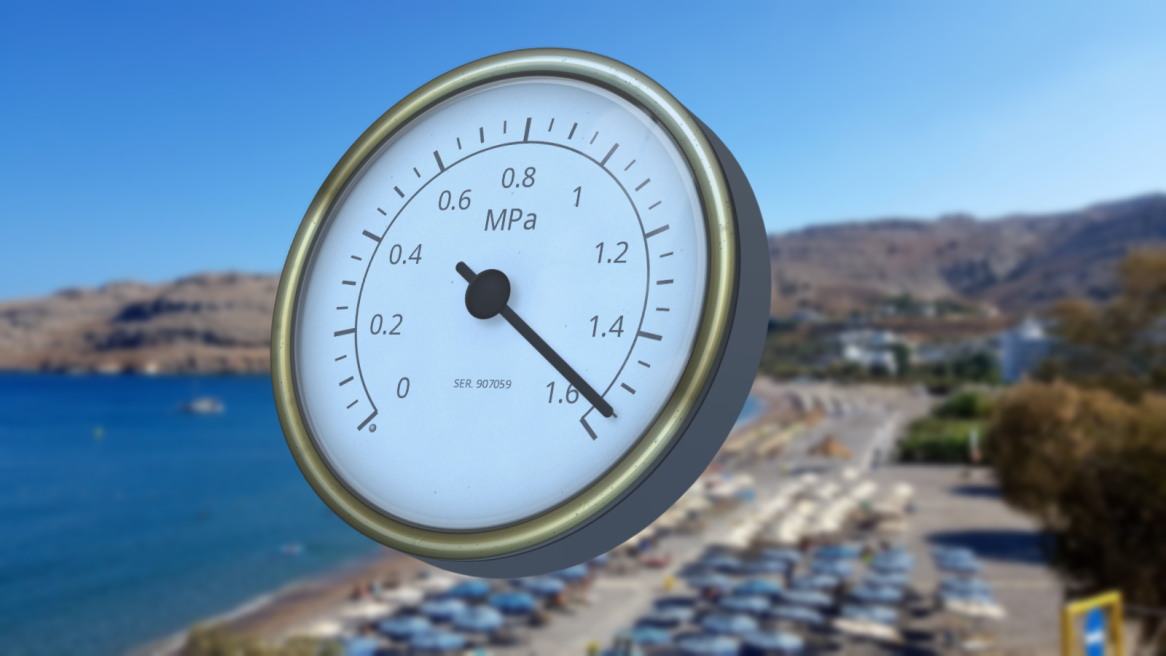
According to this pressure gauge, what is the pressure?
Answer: 1.55 MPa
